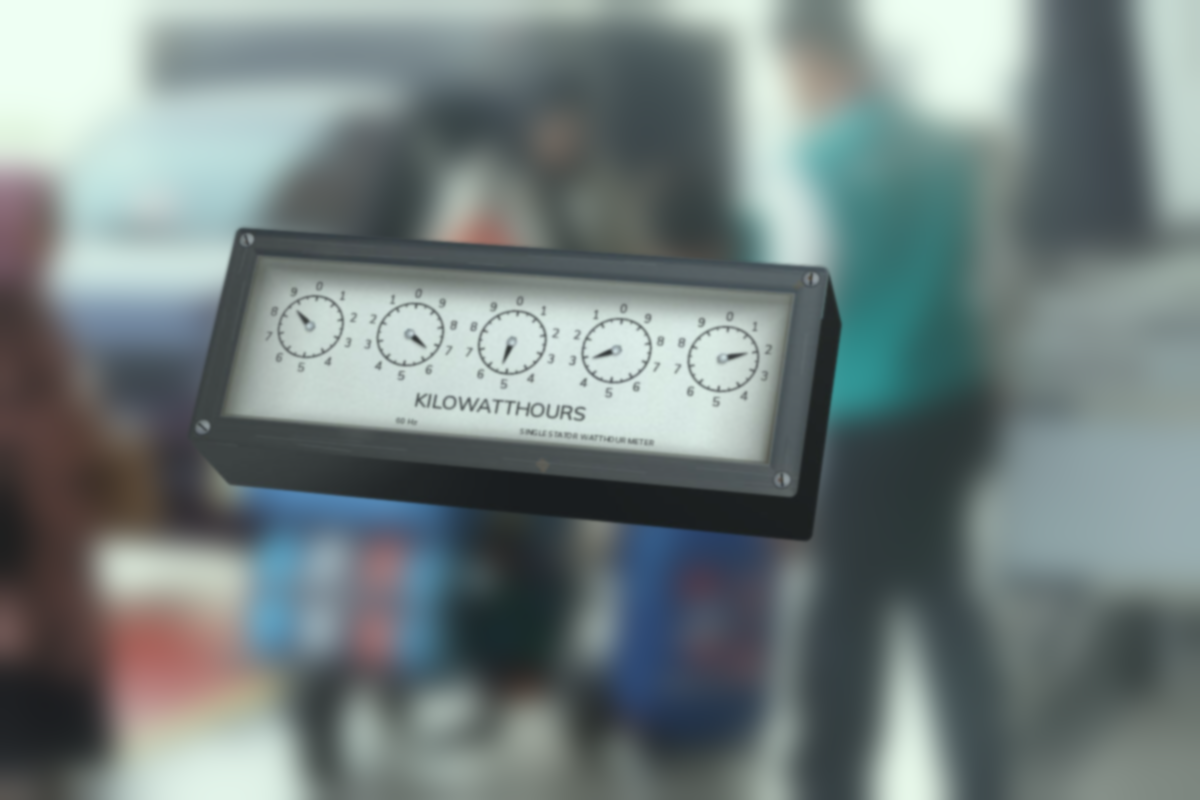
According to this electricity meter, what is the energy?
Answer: 86532 kWh
